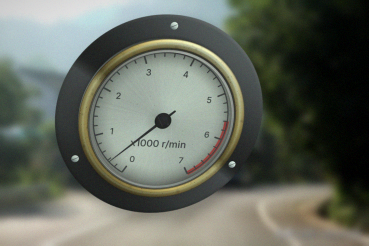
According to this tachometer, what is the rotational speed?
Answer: 400 rpm
